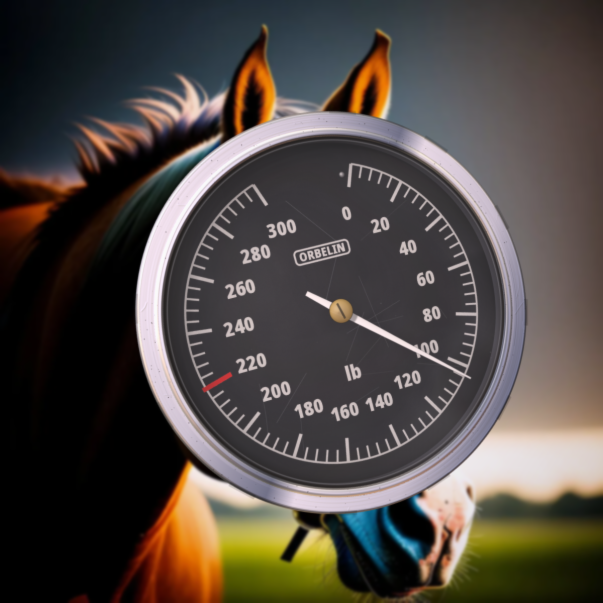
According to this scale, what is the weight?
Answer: 104 lb
